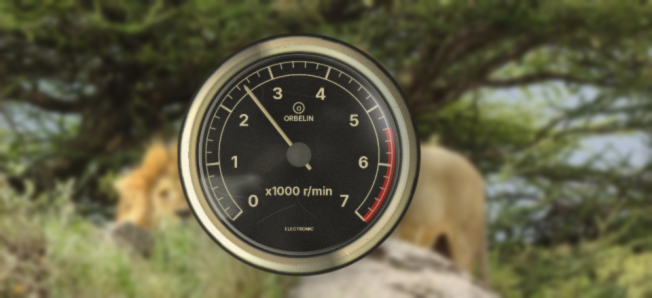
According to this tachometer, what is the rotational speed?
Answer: 2500 rpm
